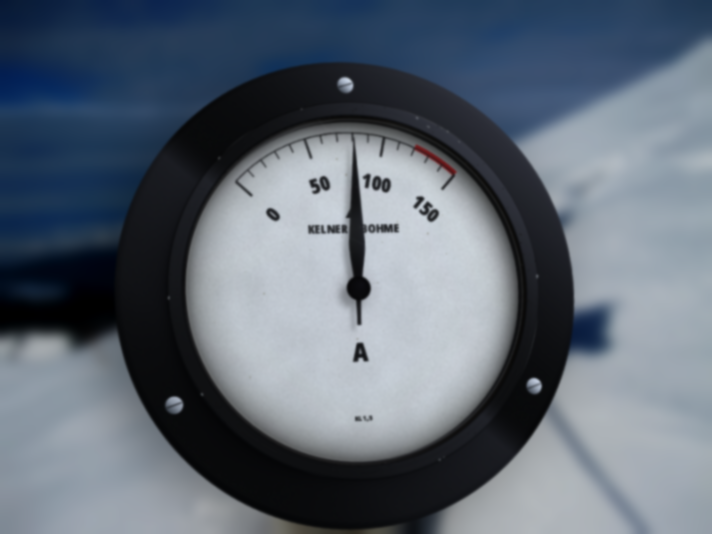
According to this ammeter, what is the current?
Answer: 80 A
